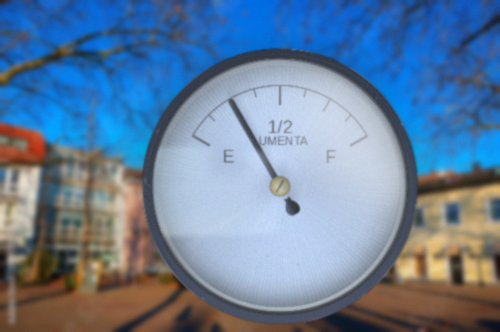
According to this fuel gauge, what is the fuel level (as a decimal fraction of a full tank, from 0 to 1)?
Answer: 0.25
